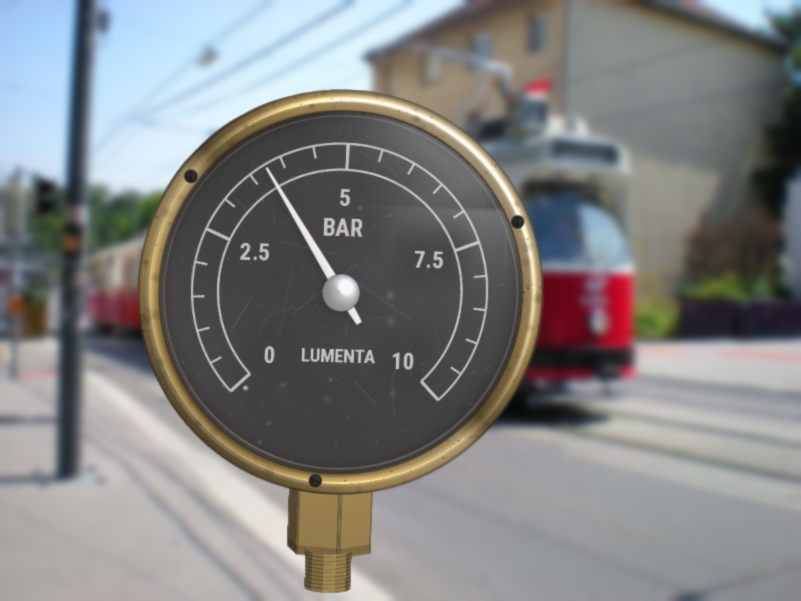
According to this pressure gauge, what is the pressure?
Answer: 3.75 bar
